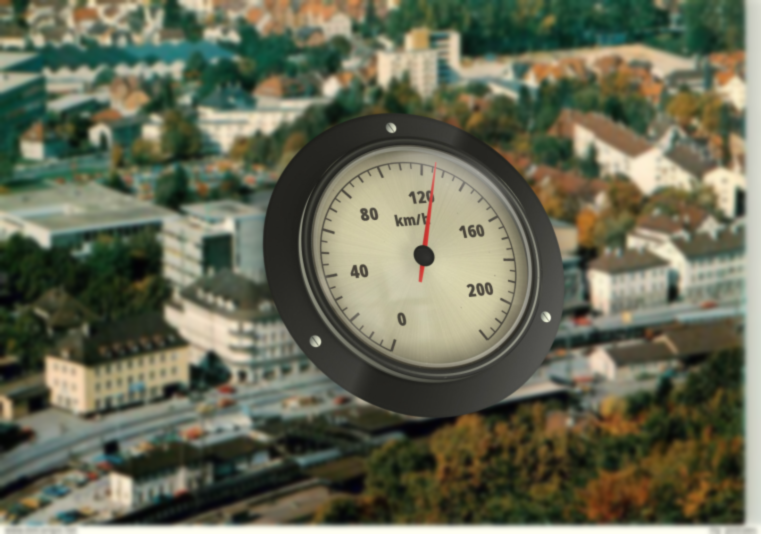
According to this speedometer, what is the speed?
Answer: 125 km/h
